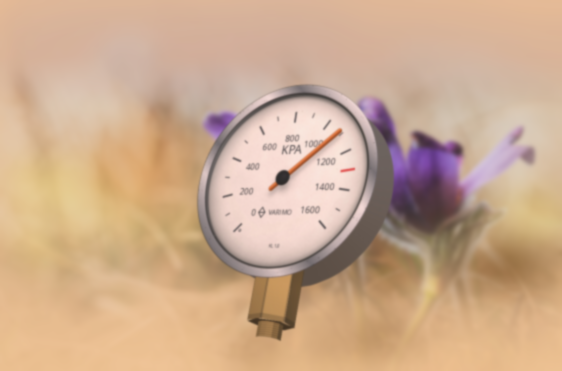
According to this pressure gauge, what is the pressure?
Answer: 1100 kPa
